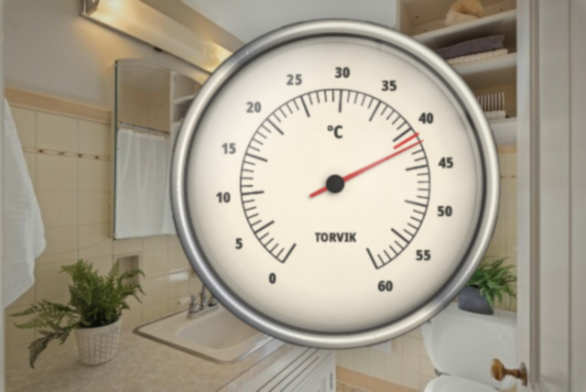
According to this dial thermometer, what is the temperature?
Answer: 42 °C
